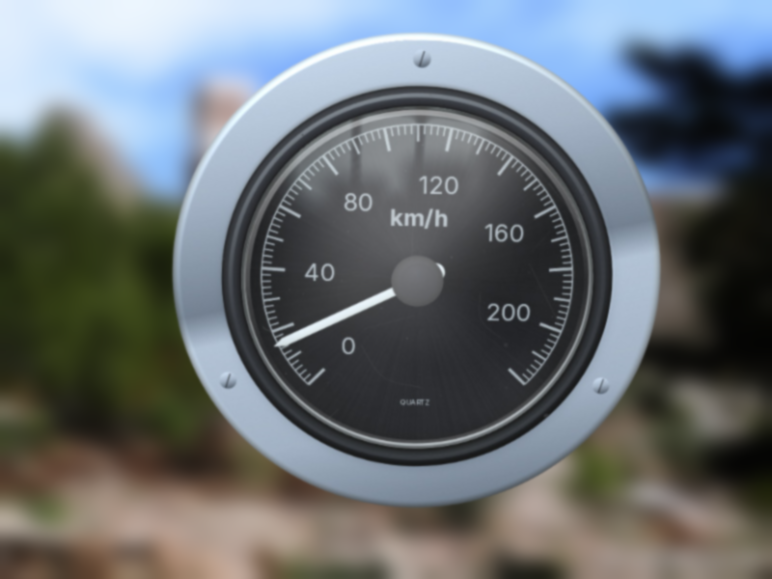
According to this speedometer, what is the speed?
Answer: 16 km/h
